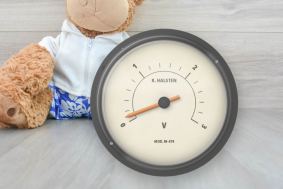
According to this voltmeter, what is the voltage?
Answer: 0.1 V
